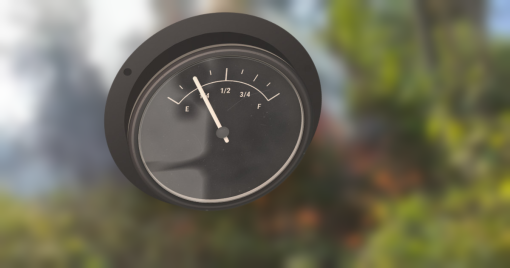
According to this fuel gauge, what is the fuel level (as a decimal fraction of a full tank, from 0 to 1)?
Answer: 0.25
